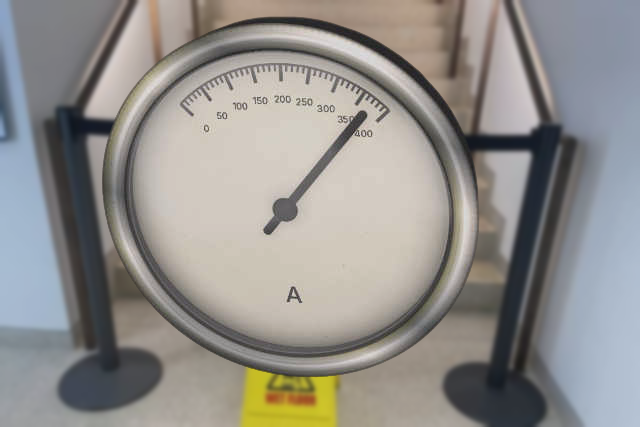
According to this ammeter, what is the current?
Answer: 370 A
